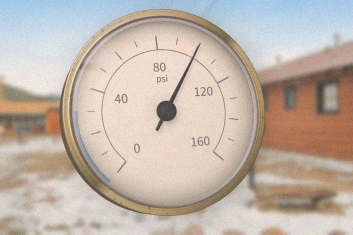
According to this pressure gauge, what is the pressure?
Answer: 100 psi
